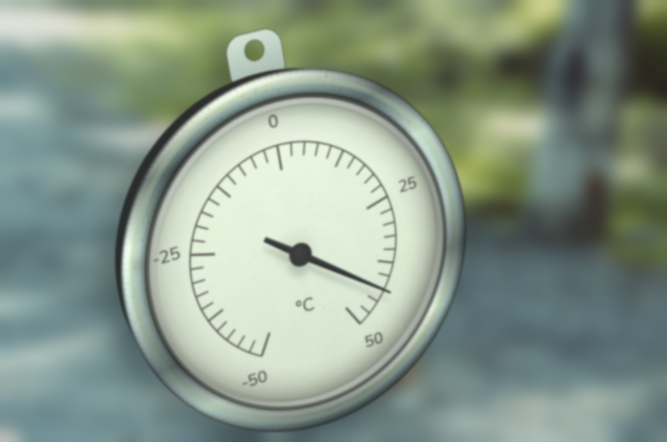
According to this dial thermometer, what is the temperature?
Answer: 42.5 °C
